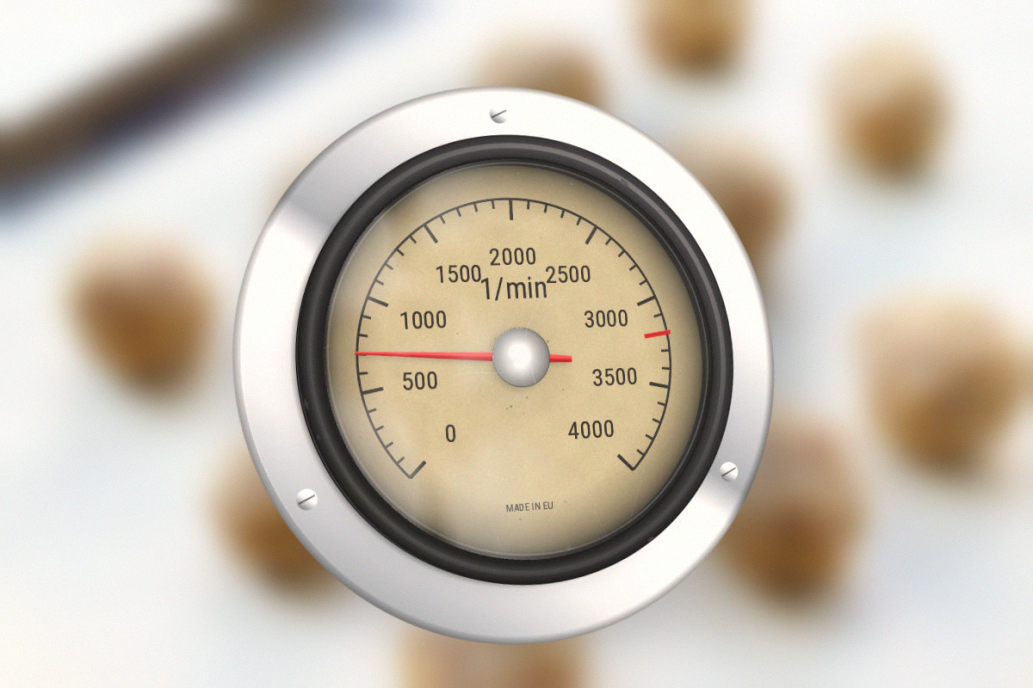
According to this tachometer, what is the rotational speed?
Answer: 700 rpm
